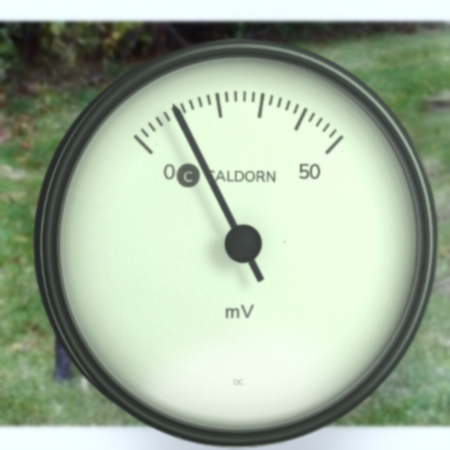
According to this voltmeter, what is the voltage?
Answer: 10 mV
